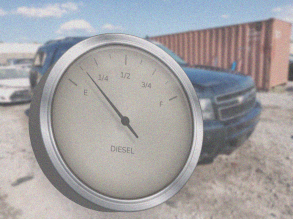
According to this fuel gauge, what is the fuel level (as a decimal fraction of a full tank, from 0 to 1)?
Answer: 0.125
